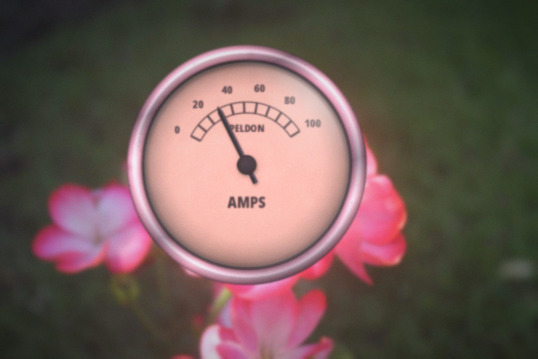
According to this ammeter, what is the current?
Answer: 30 A
